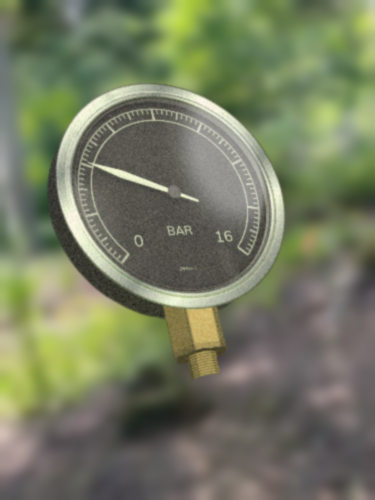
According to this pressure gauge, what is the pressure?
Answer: 4 bar
